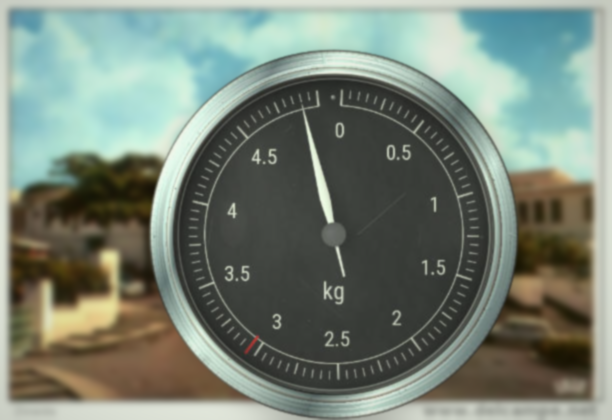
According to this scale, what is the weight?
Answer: 4.9 kg
